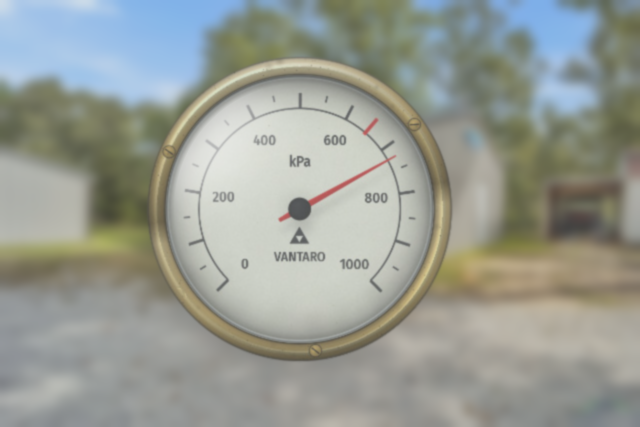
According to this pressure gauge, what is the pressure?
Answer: 725 kPa
